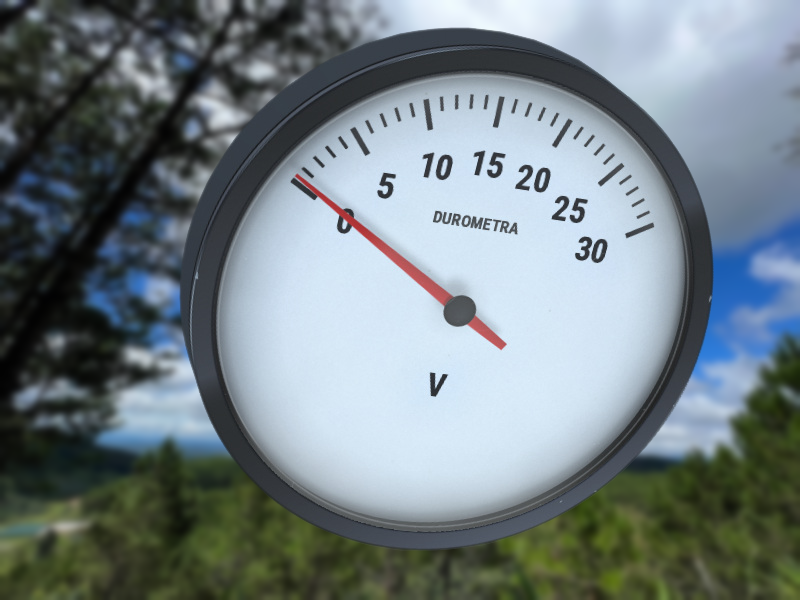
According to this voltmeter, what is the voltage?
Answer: 0.5 V
